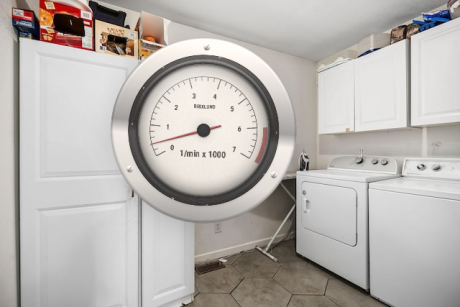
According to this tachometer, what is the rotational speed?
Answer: 400 rpm
